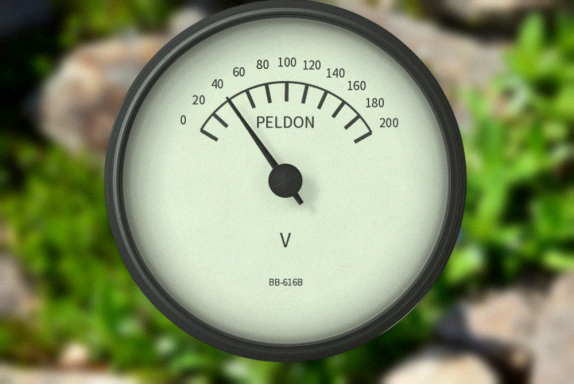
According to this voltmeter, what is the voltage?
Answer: 40 V
